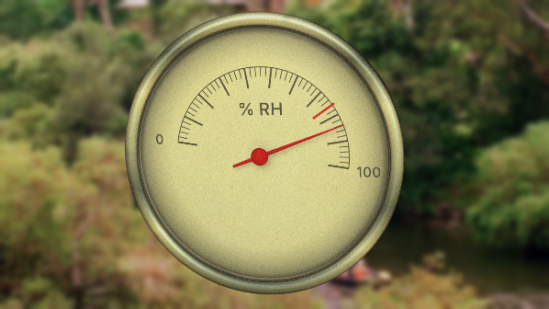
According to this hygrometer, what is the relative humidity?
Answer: 84 %
